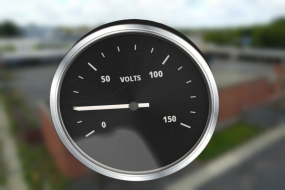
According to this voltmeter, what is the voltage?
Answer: 20 V
